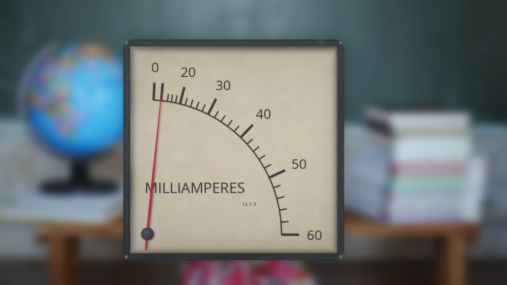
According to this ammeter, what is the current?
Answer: 10 mA
